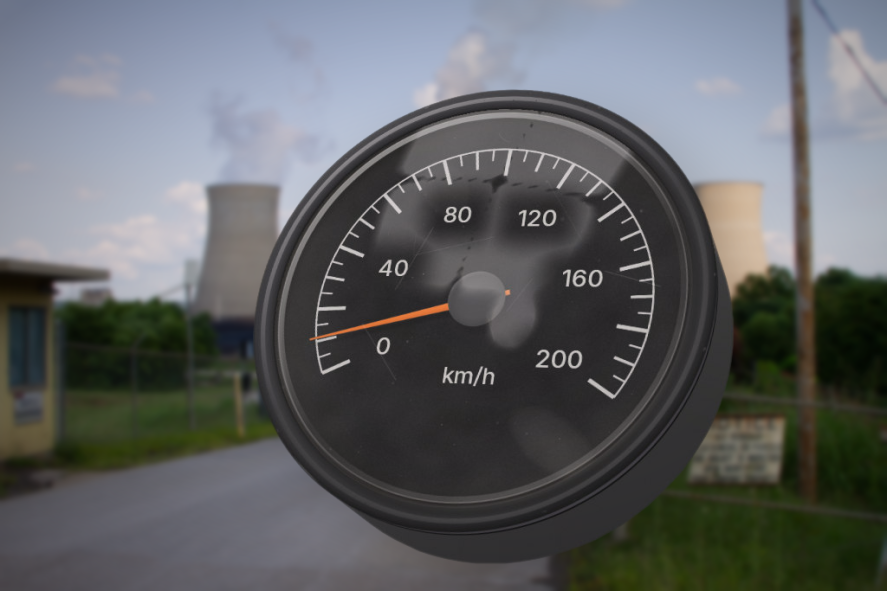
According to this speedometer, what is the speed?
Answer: 10 km/h
